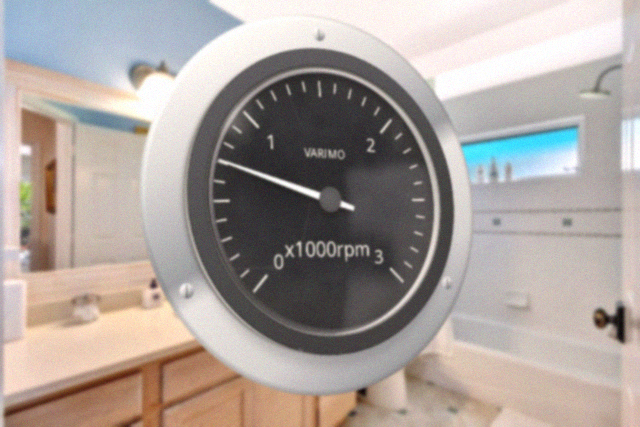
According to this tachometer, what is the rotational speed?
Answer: 700 rpm
